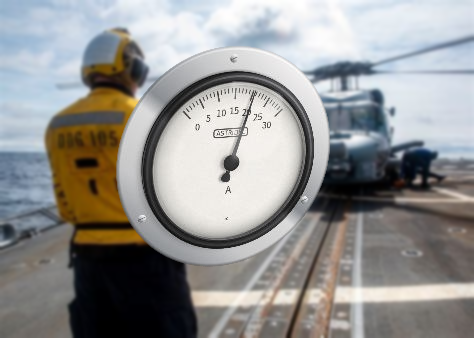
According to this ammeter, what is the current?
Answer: 20 A
